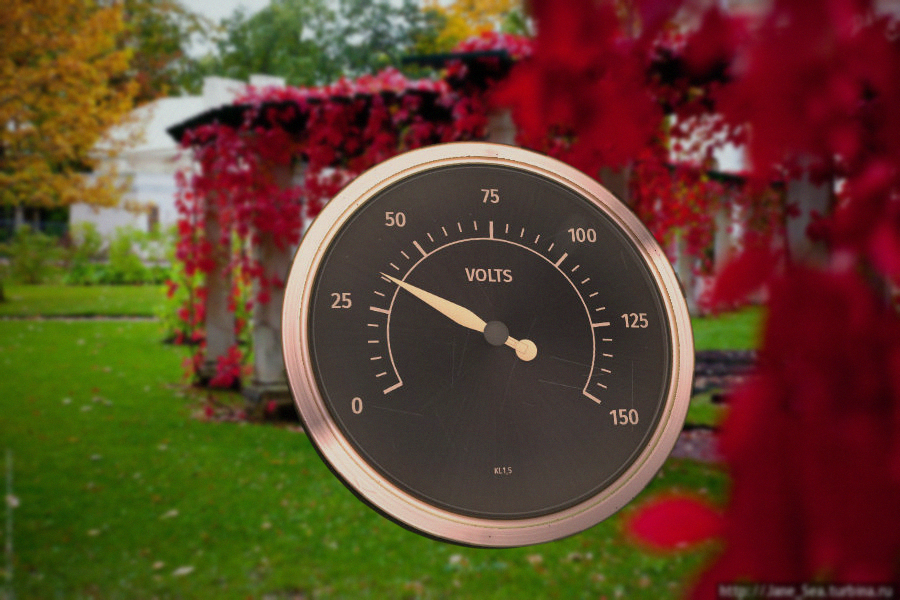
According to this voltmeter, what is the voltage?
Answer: 35 V
